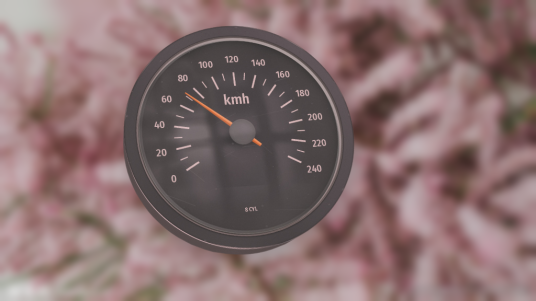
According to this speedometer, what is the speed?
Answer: 70 km/h
